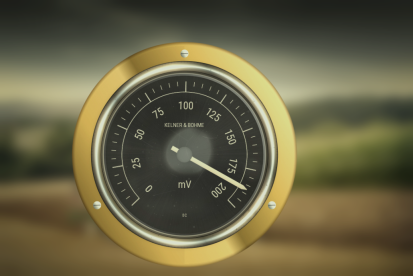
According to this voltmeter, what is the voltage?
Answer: 187.5 mV
